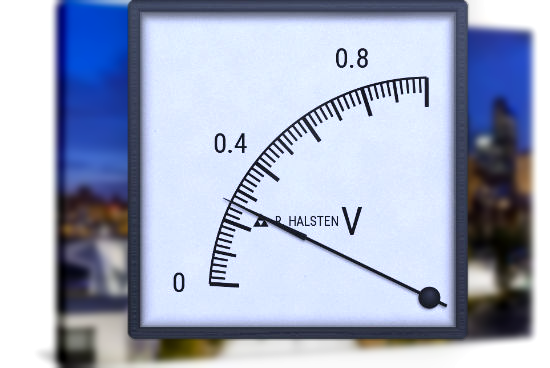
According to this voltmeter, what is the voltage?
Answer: 0.26 V
